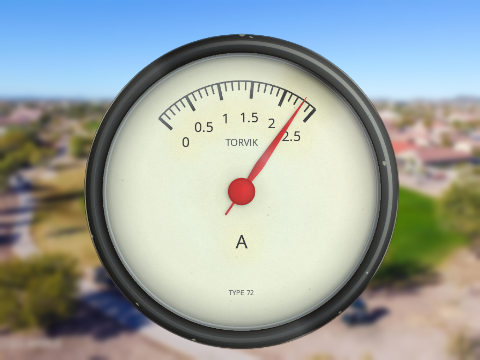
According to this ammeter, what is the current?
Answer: 2.3 A
